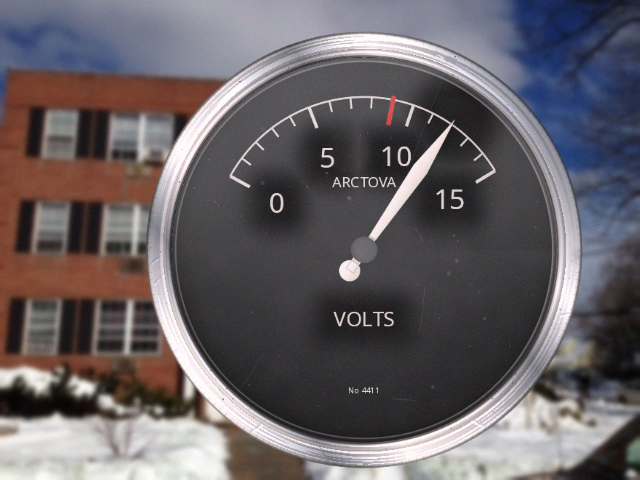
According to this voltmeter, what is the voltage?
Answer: 12 V
